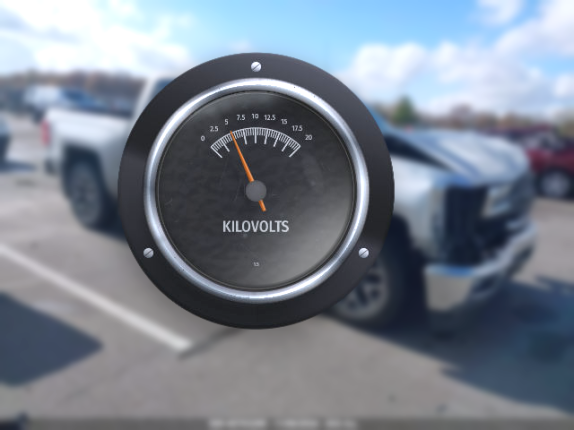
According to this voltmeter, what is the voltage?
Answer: 5 kV
